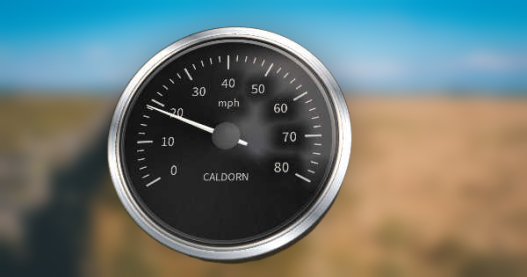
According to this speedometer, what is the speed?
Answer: 18 mph
